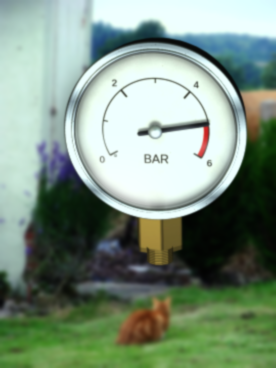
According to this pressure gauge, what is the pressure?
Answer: 5 bar
